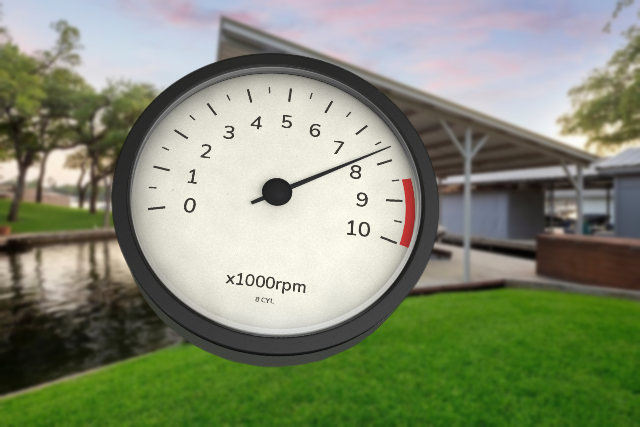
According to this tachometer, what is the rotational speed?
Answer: 7750 rpm
